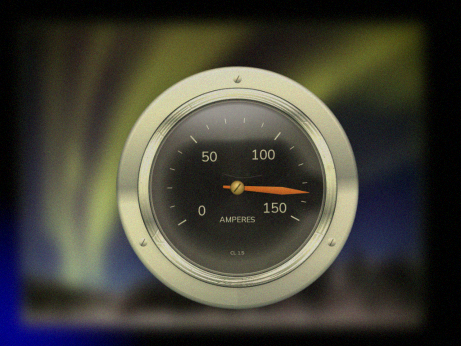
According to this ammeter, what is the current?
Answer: 135 A
